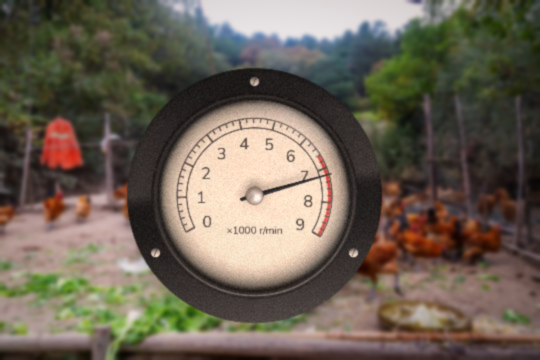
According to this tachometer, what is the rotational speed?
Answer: 7200 rpm
